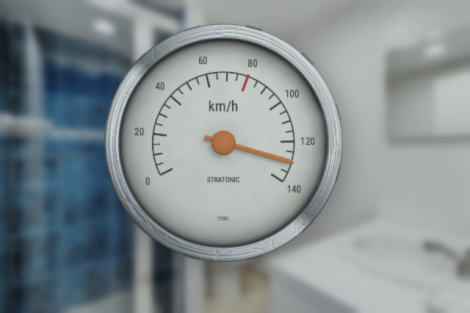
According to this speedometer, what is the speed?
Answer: 130 km/h
